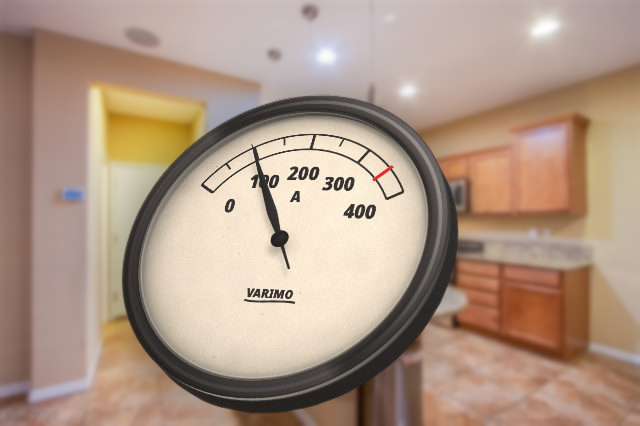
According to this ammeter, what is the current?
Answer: 100 A
